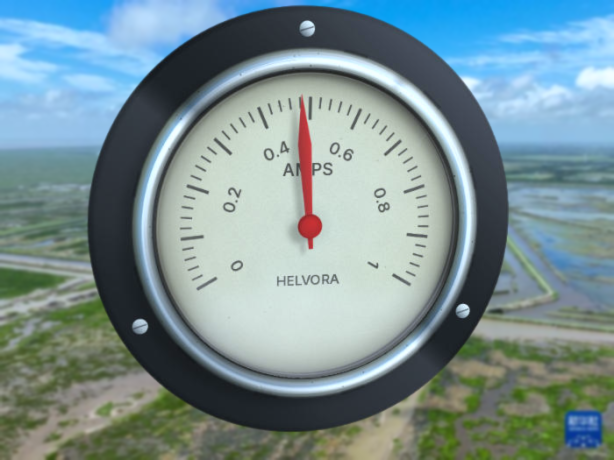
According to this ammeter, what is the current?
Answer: 0.48 A
